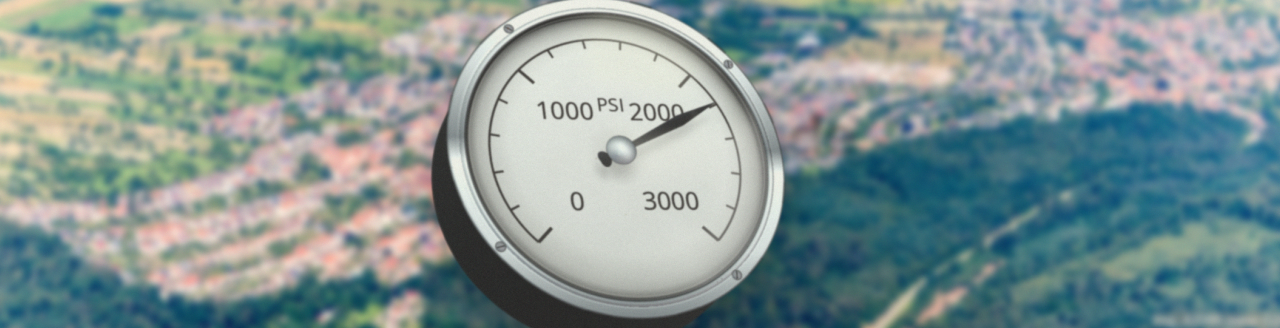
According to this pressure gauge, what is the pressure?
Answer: 2200 psi
